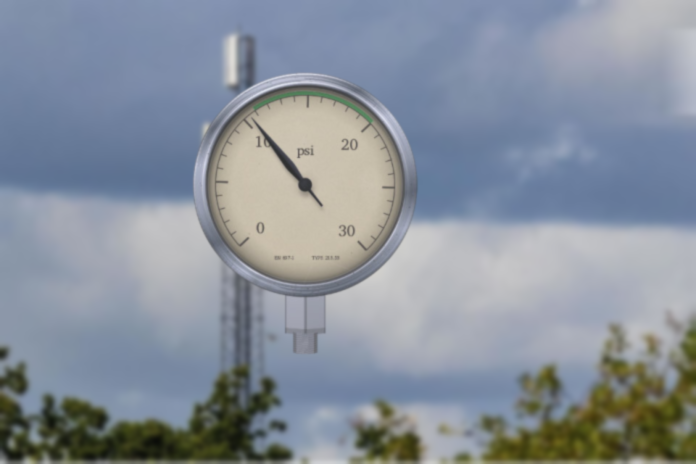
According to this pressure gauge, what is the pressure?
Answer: 10.5 psi
